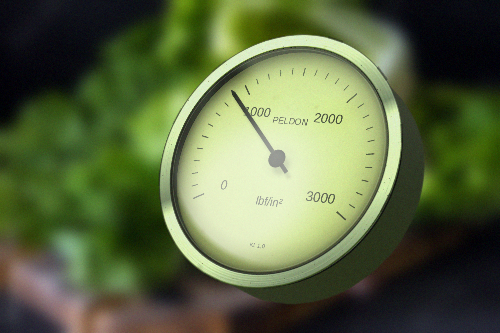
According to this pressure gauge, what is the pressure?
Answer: 900 psi
